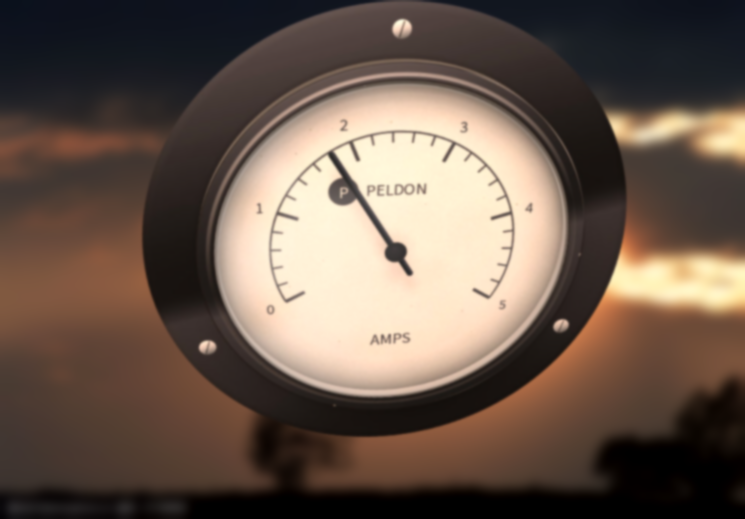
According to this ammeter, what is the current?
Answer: 1.8 A
